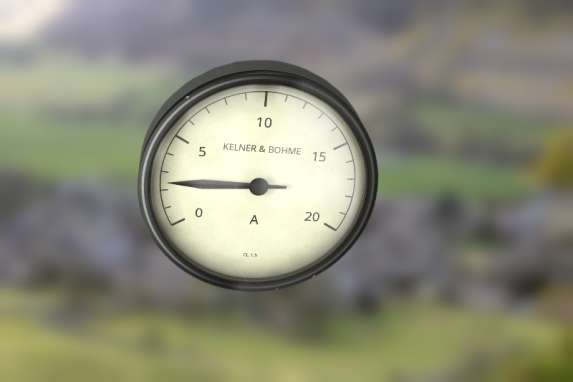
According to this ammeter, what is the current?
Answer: 2.5 A
